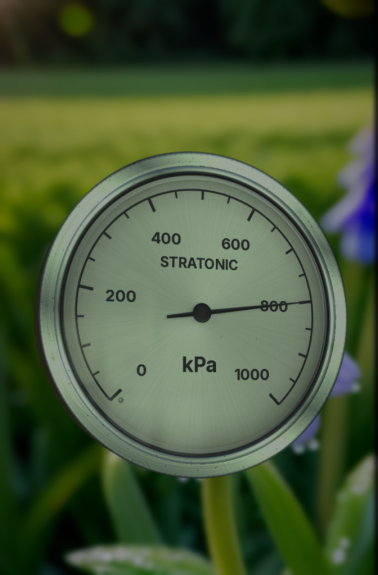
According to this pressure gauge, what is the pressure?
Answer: 800 kPa
